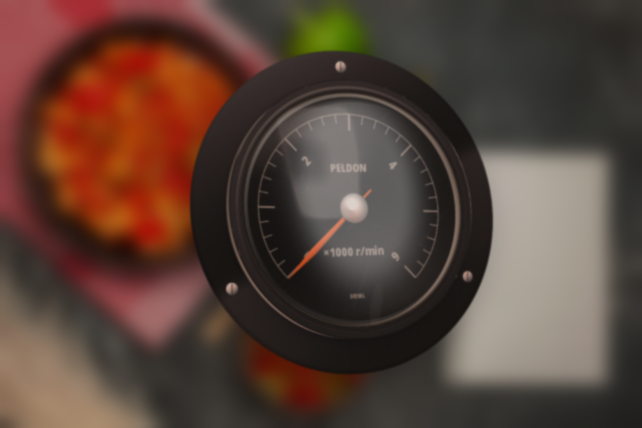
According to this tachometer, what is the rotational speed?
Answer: 0 rpm
